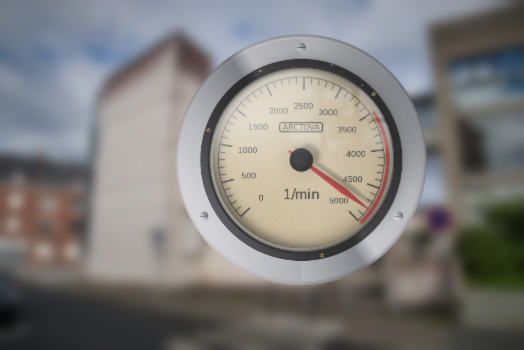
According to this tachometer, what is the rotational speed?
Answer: 4800 rpm
